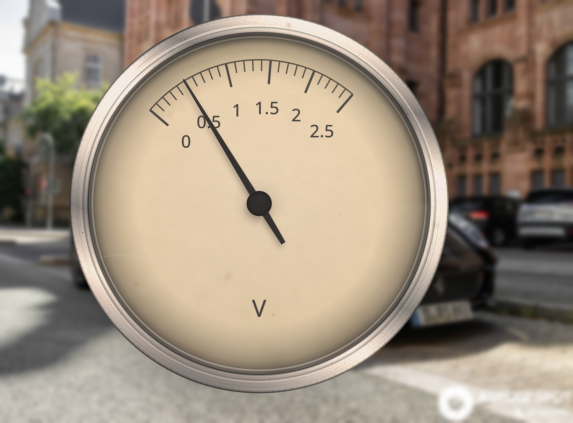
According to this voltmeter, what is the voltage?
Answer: 0.5 V
